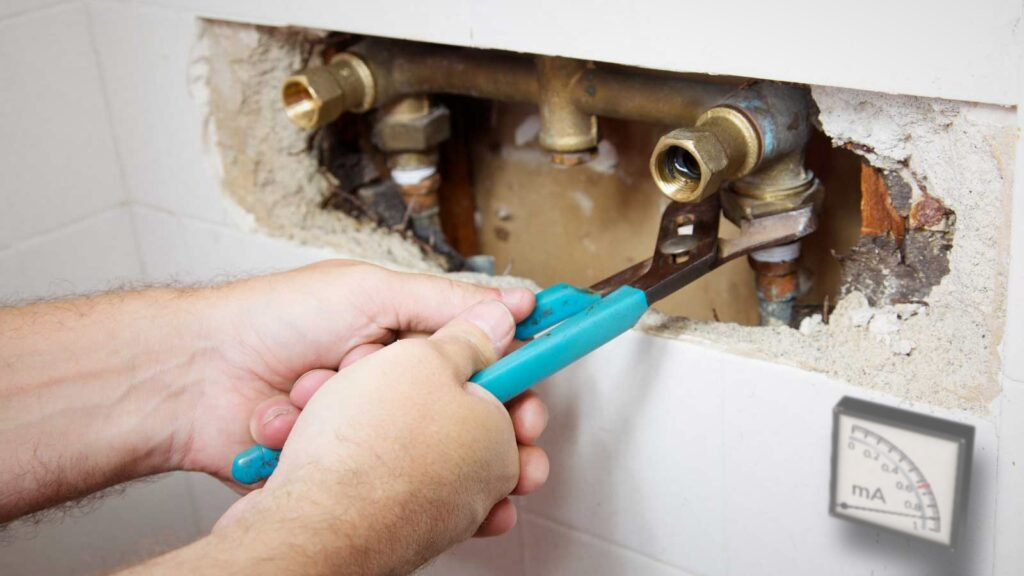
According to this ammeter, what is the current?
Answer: 0.9 mA
